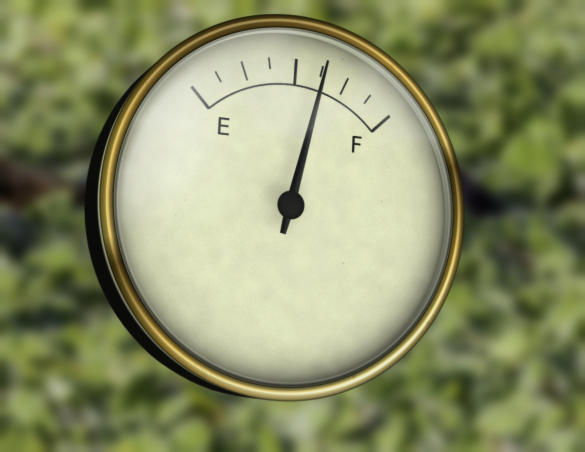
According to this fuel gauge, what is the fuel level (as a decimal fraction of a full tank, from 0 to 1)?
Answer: 0.625
